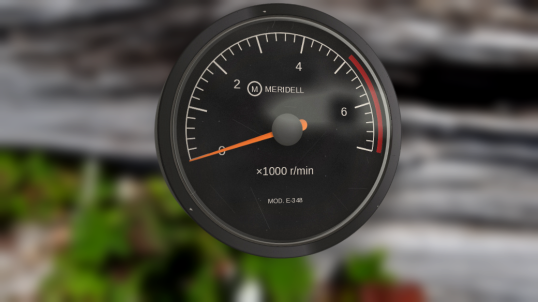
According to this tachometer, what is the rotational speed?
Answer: 0 rpm
